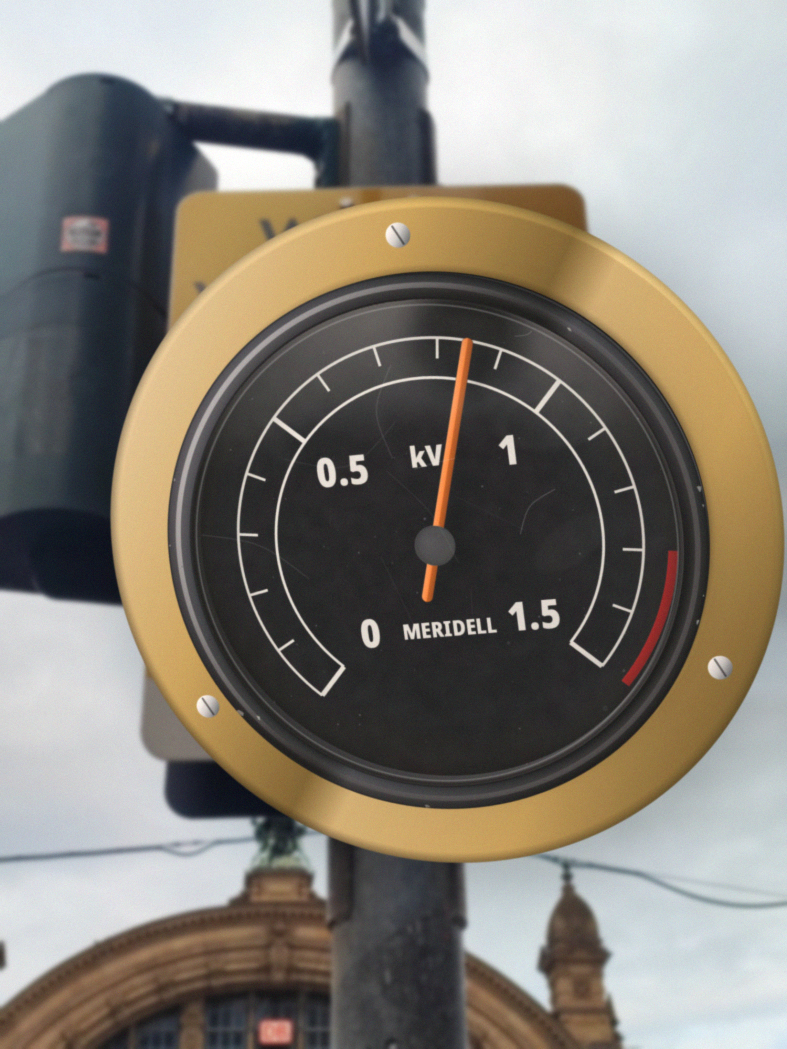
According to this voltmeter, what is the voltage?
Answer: 0.85 kV
